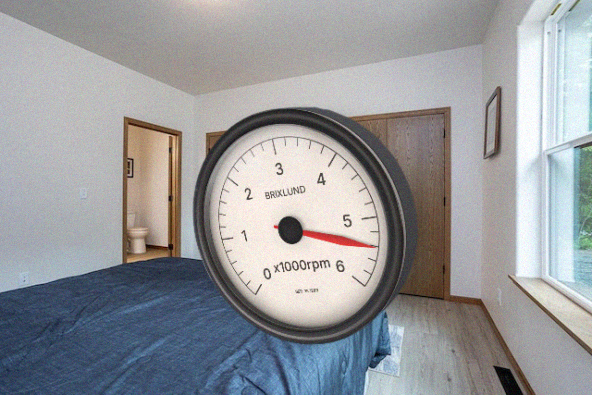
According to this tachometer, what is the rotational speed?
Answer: 5400 rpm
